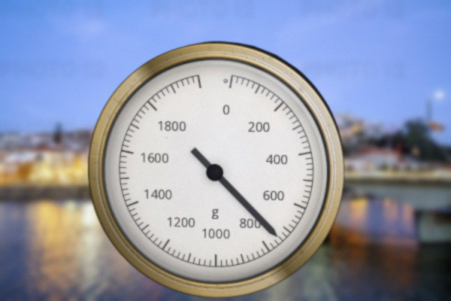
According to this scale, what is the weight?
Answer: 740 g
